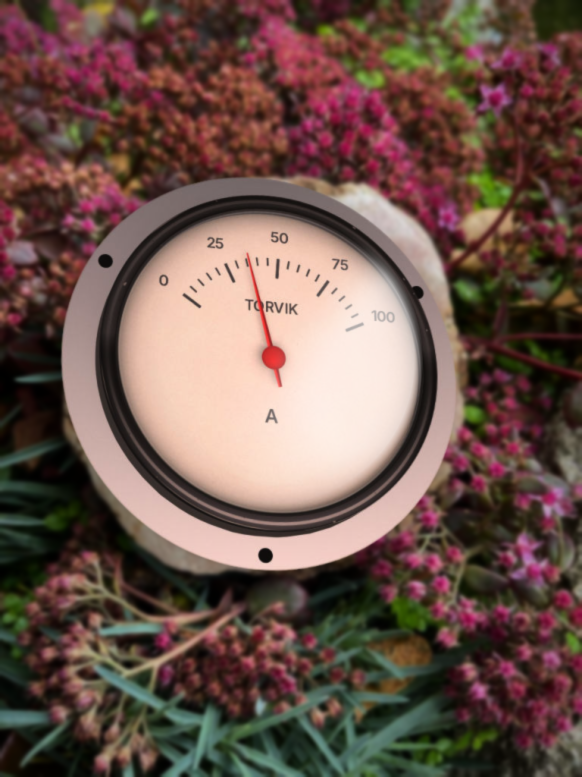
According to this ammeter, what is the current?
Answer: 35 A
